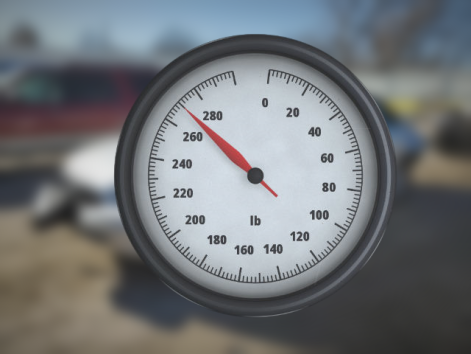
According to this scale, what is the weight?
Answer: 270 lb
